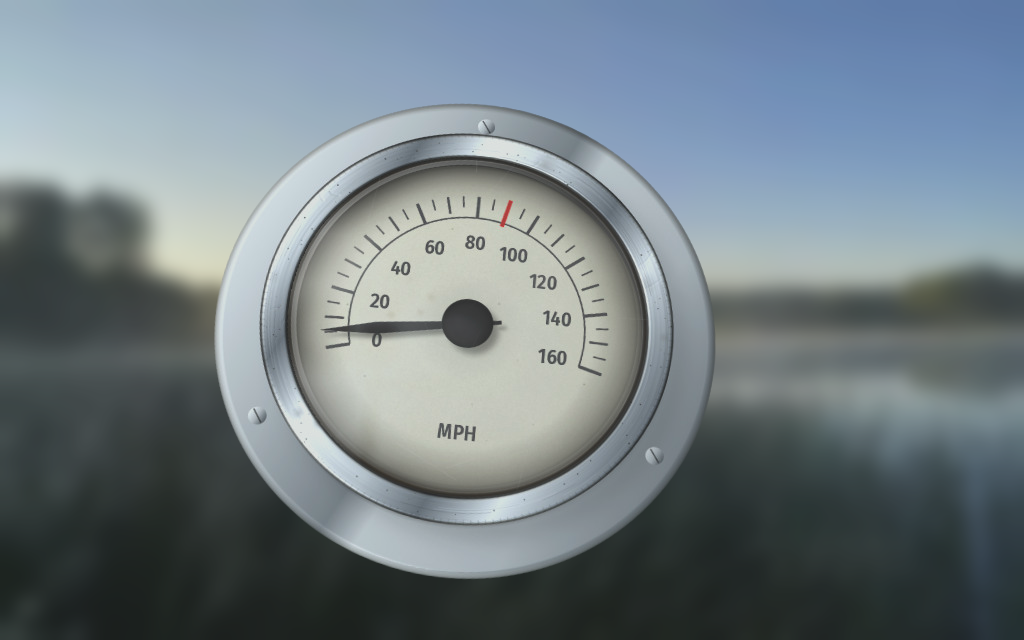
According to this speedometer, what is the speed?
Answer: 5 mph
